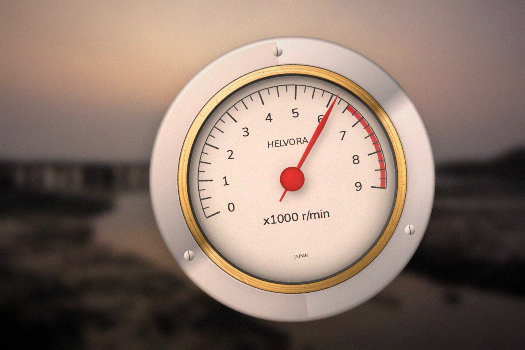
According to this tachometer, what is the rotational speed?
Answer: 6125 rpm
